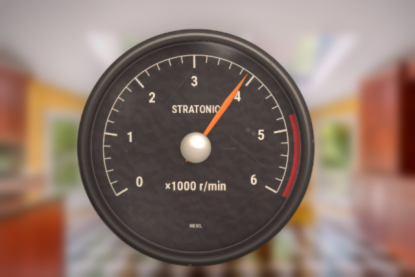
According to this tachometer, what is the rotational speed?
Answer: 3900 rpm
